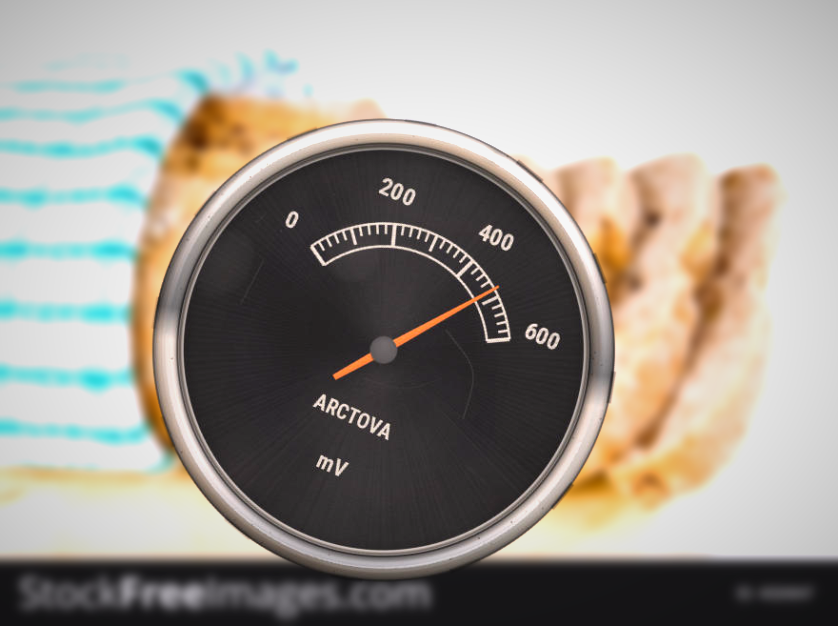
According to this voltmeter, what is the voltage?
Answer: 480 mV
